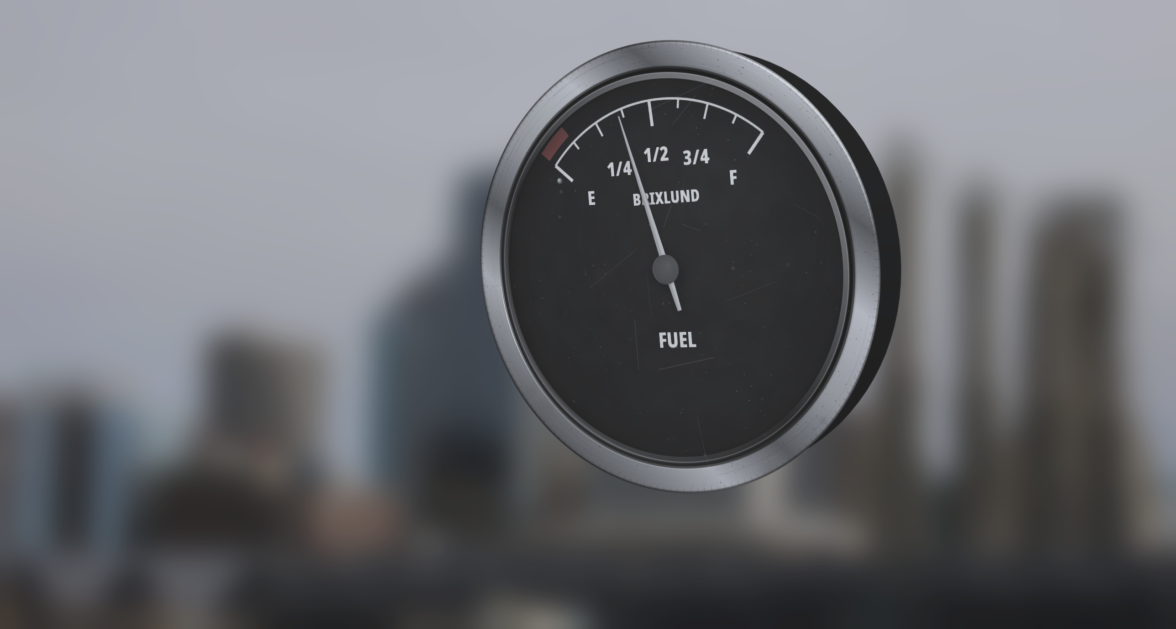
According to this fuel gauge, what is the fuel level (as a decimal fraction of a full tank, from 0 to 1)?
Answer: 0.375
